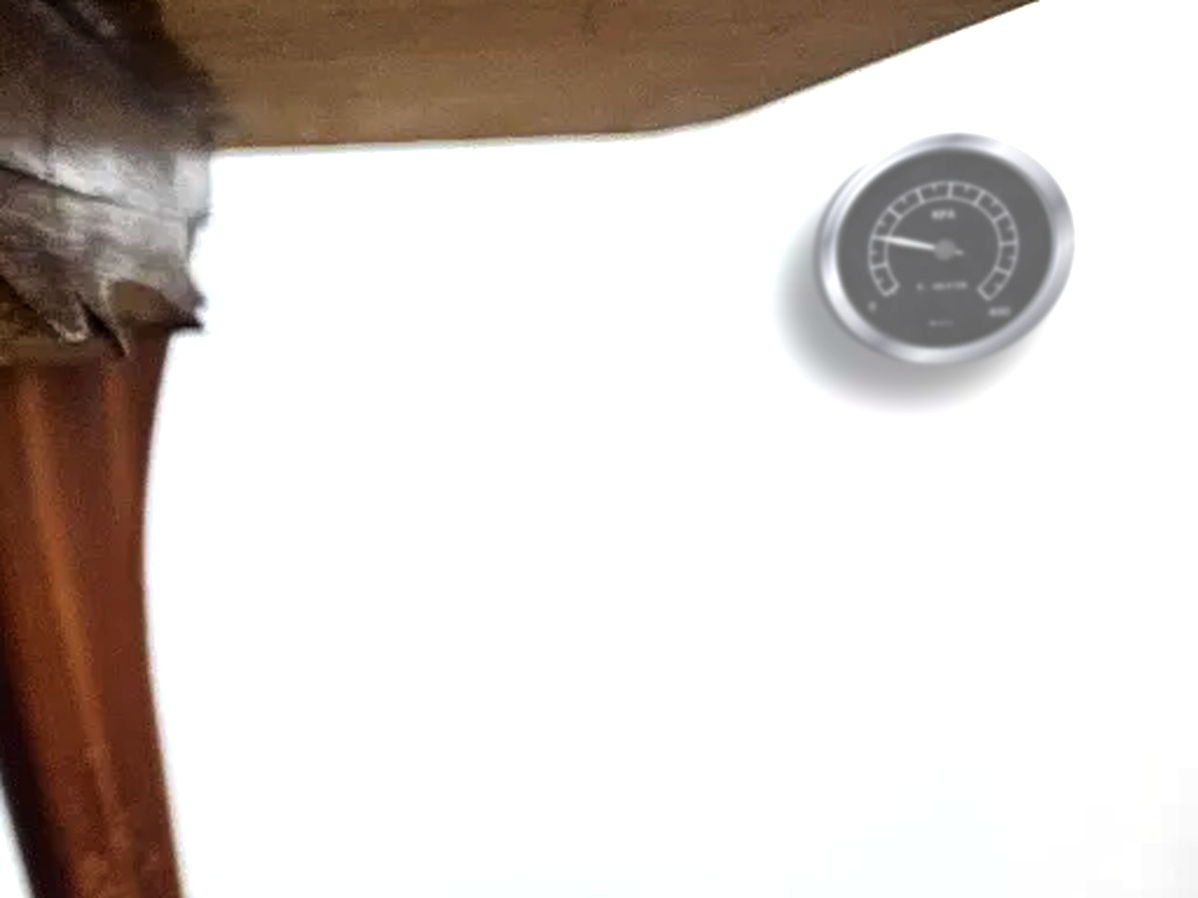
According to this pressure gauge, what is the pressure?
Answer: 80 kPa
